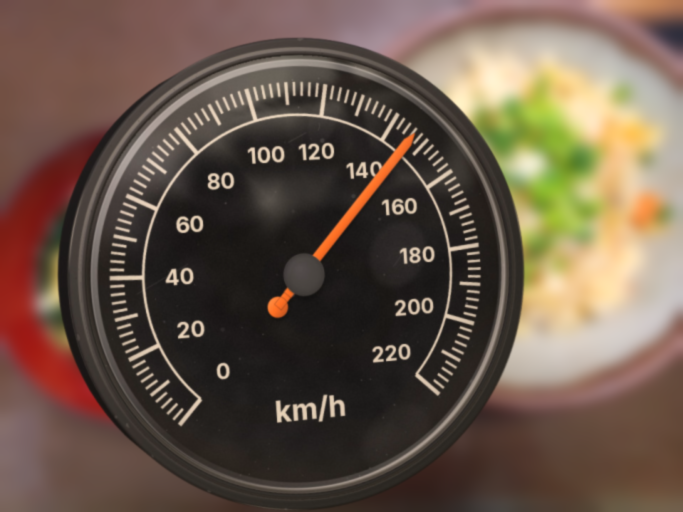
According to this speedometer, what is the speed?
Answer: 146 km/h
